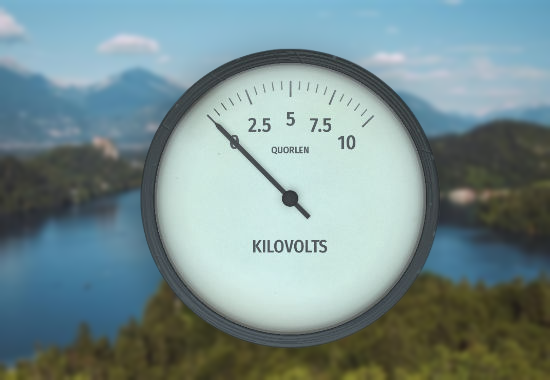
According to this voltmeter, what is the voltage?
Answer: 0 kV
